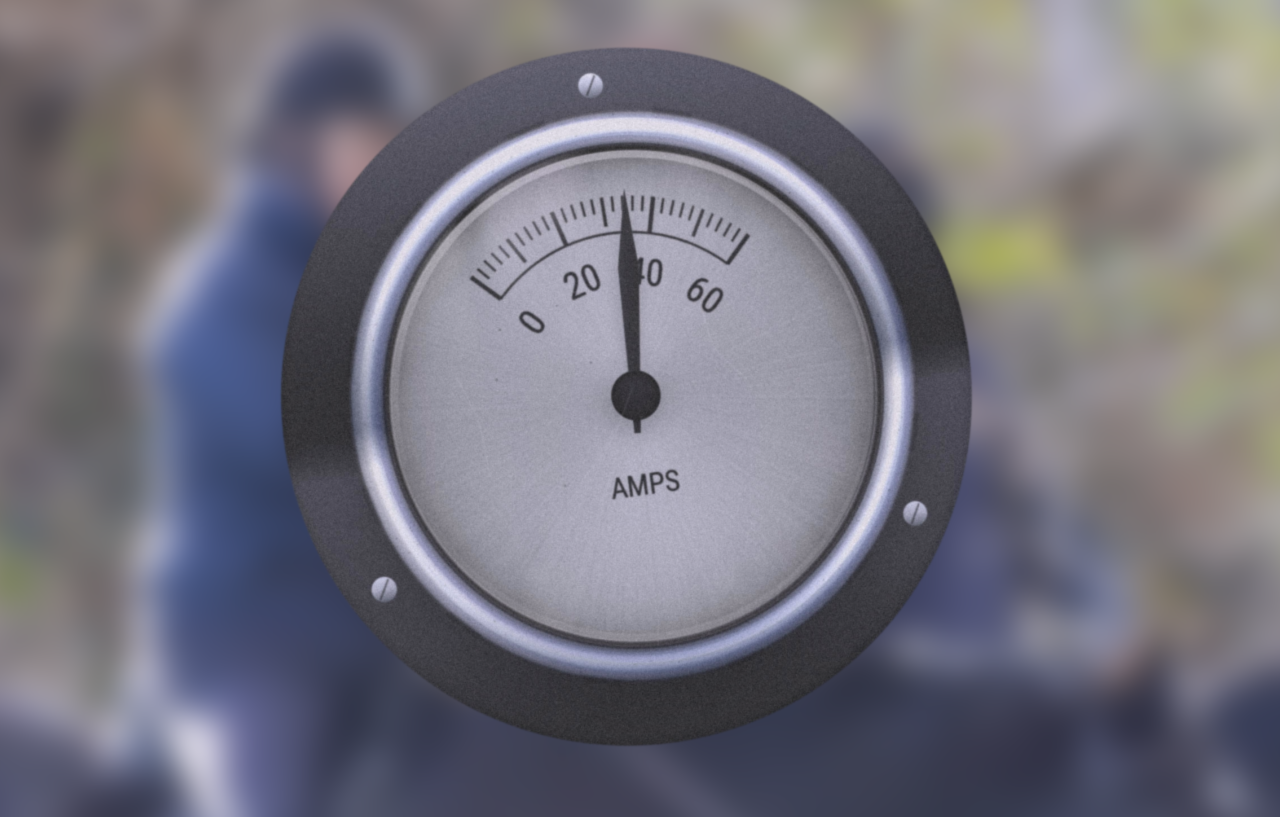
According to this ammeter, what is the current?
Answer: 34 A
